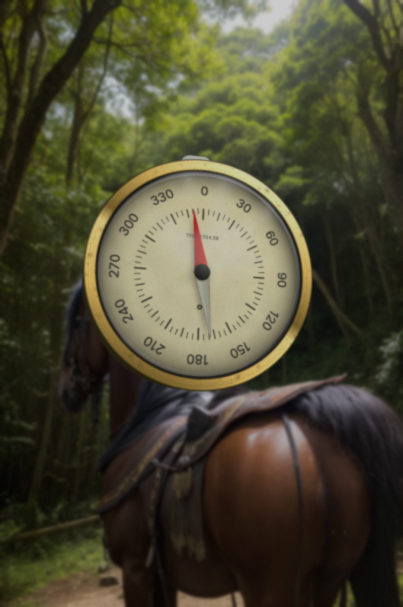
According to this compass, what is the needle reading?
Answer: 350 °
